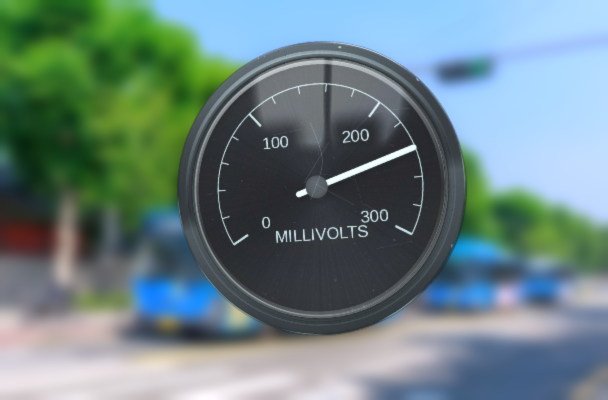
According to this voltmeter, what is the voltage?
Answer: 240 mV
